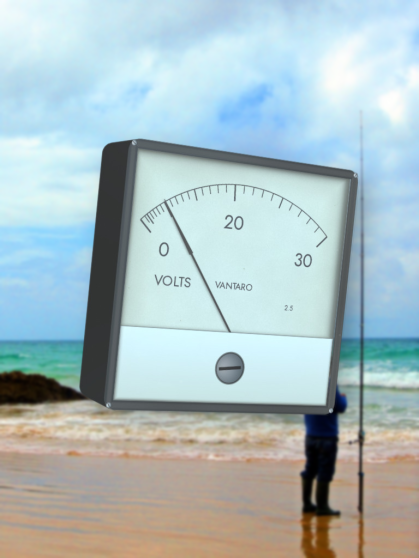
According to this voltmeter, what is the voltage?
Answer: 10 V
